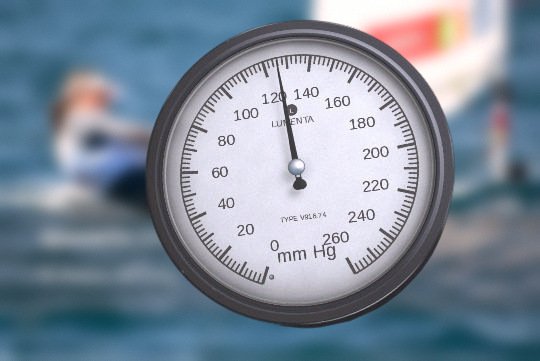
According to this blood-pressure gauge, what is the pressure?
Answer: 126 mmHg
